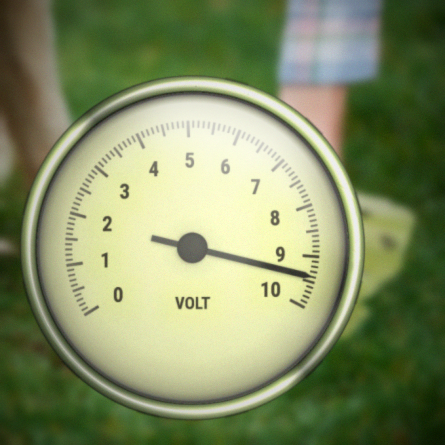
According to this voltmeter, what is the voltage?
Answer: 9.4 V
